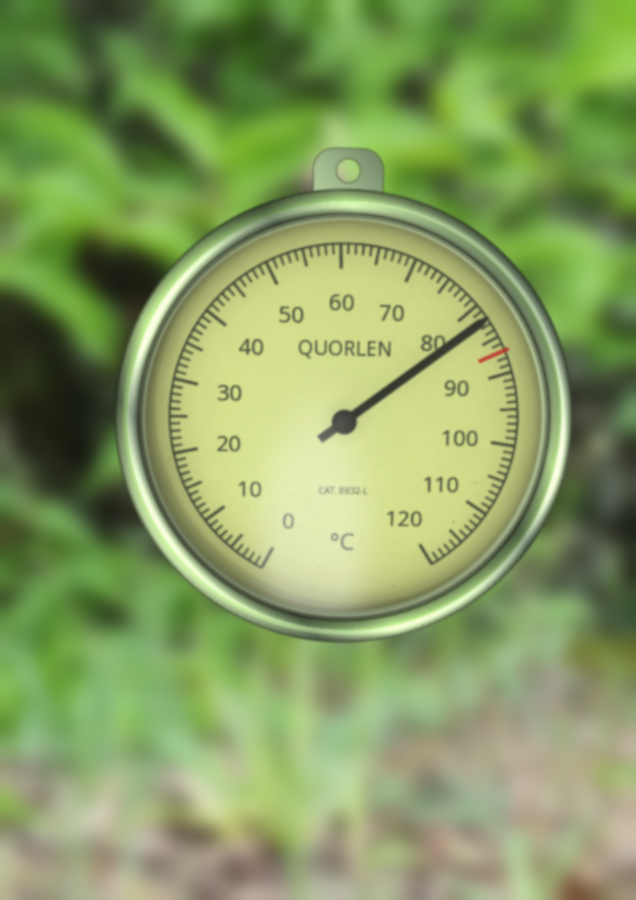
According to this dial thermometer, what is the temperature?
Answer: 82 °C
